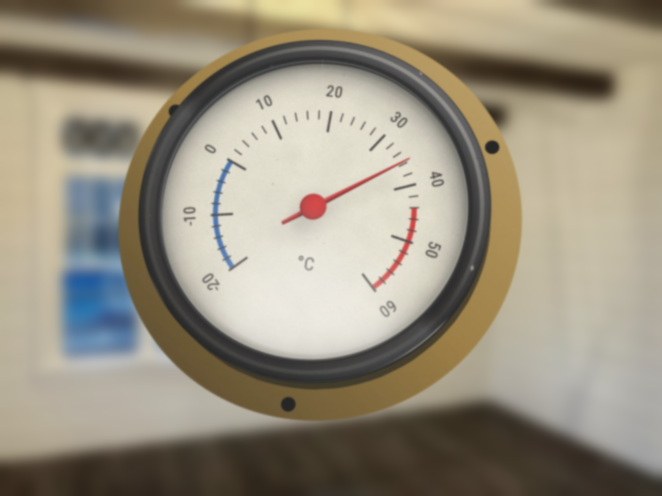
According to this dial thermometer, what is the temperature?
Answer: 36 °C
